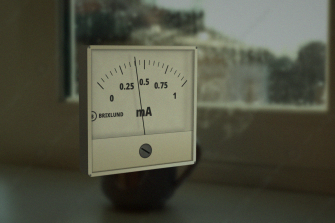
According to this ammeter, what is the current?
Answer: 0.4 mA
